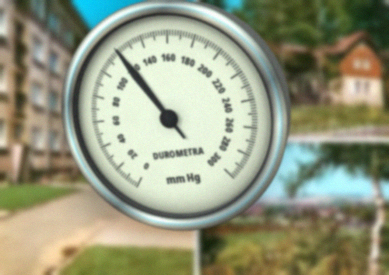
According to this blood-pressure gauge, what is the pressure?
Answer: 120 mmHg
